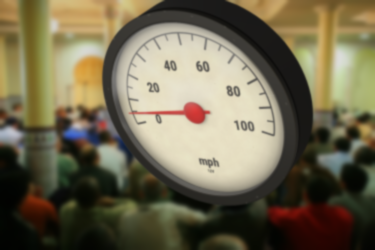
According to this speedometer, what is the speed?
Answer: 5 mph
